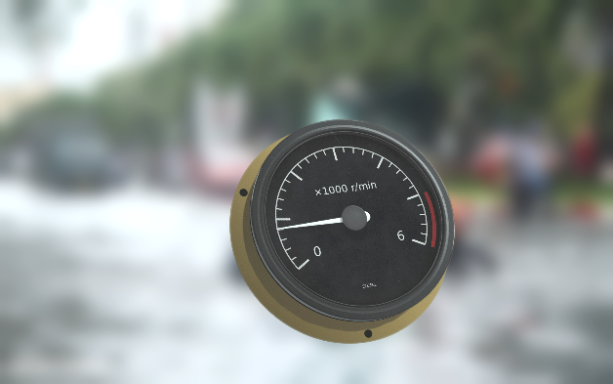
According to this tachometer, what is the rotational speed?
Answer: 800 rpm
